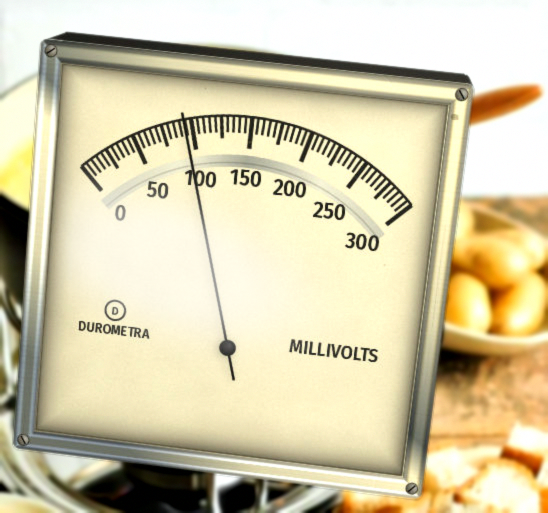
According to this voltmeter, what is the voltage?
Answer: 95 mV
